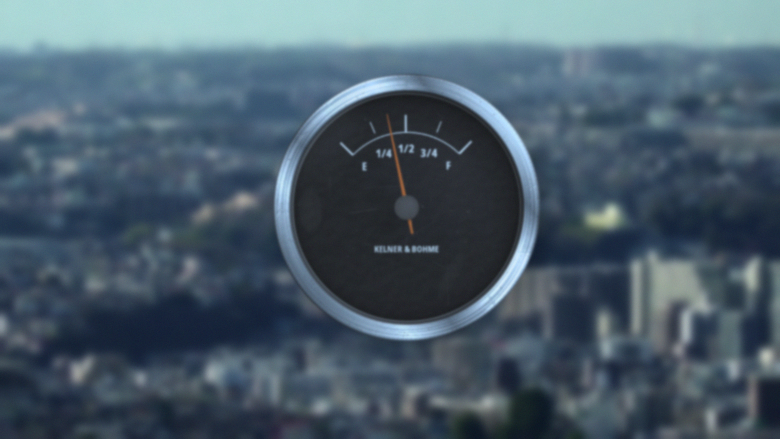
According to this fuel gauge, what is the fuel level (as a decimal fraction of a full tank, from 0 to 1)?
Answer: 0.375
